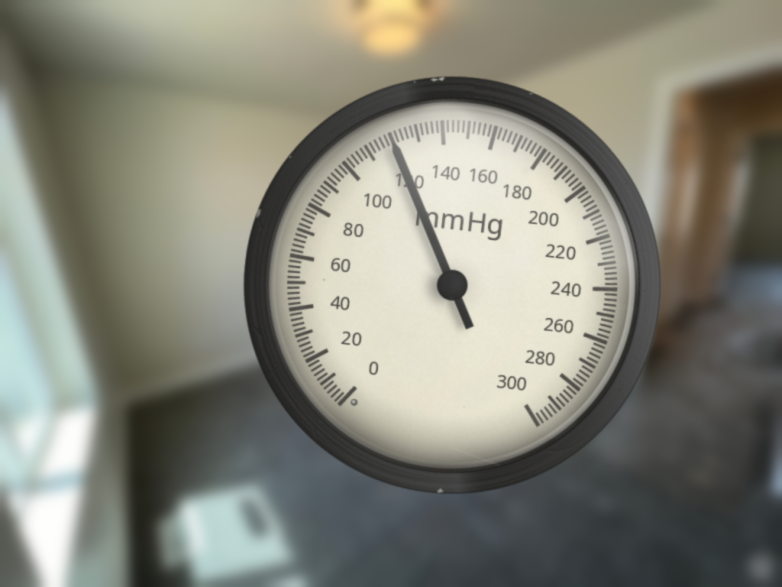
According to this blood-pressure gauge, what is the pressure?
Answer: 120 mmHg
